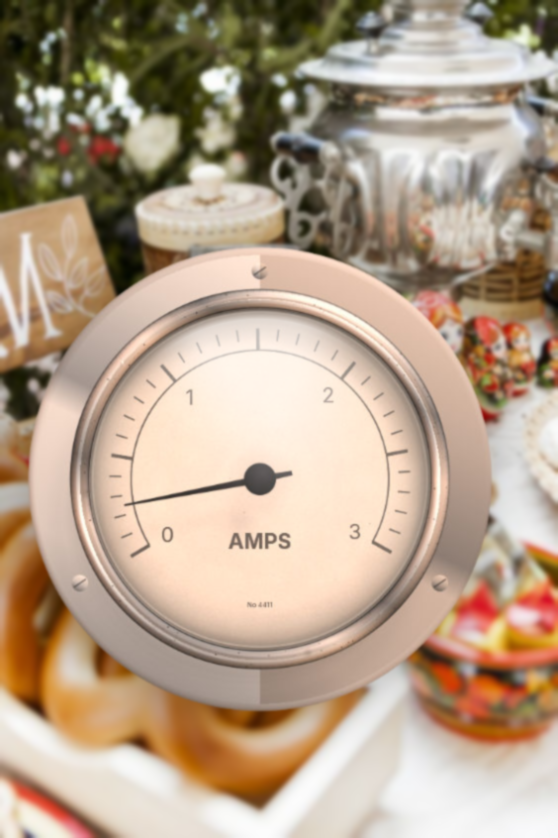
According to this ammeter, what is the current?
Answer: 0.25 A
